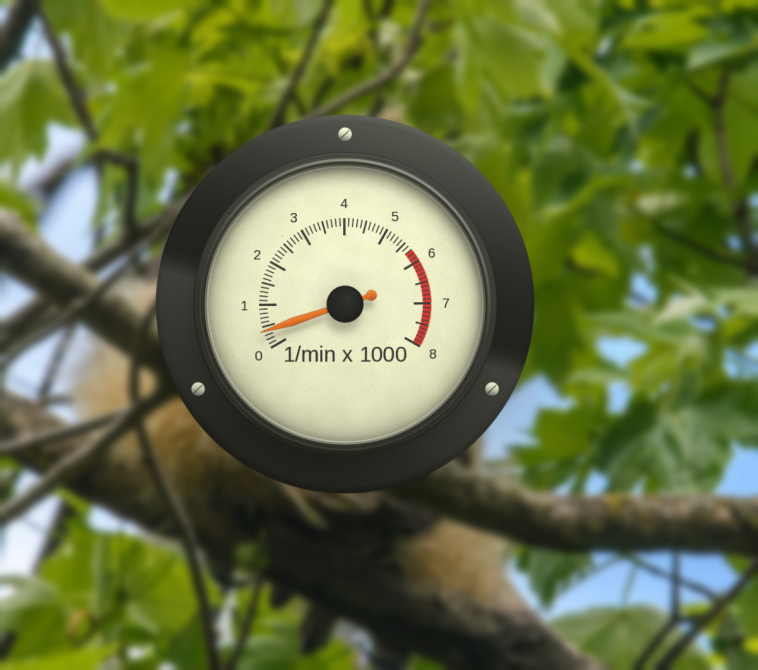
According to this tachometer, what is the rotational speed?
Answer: 400 rpm
